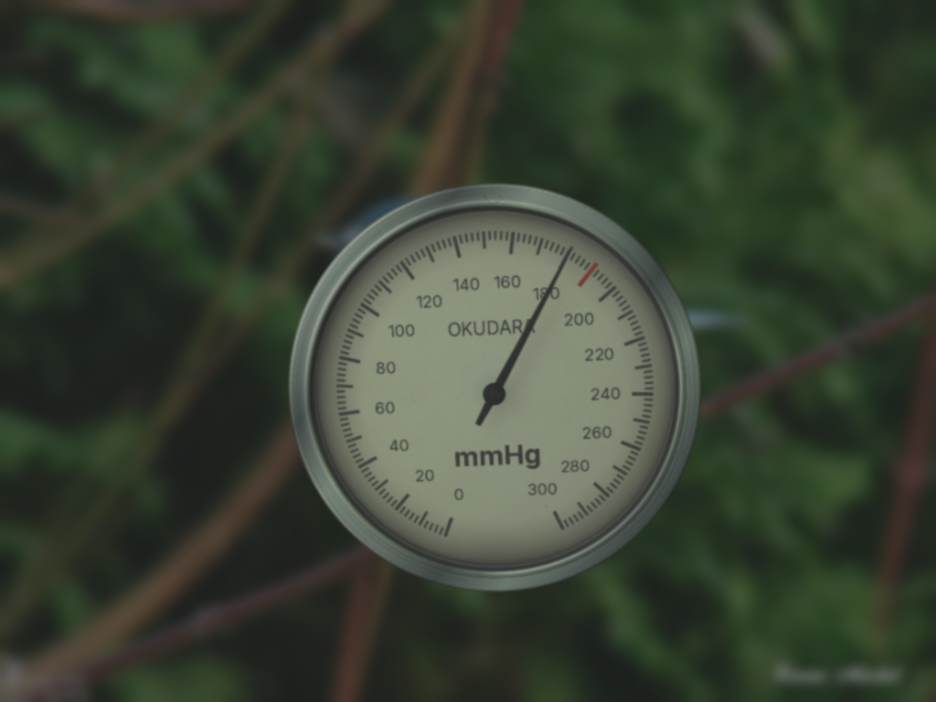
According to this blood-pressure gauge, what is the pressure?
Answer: 180 mmHg
